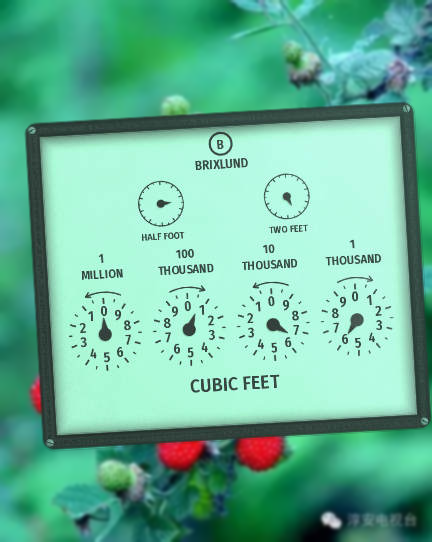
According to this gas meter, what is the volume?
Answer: 6600 ft³
